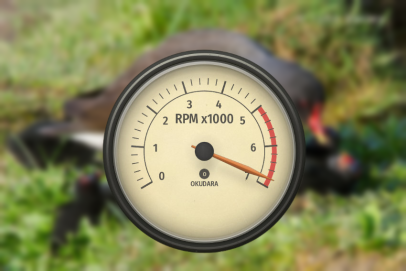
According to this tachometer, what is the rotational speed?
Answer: 6800 rpm
